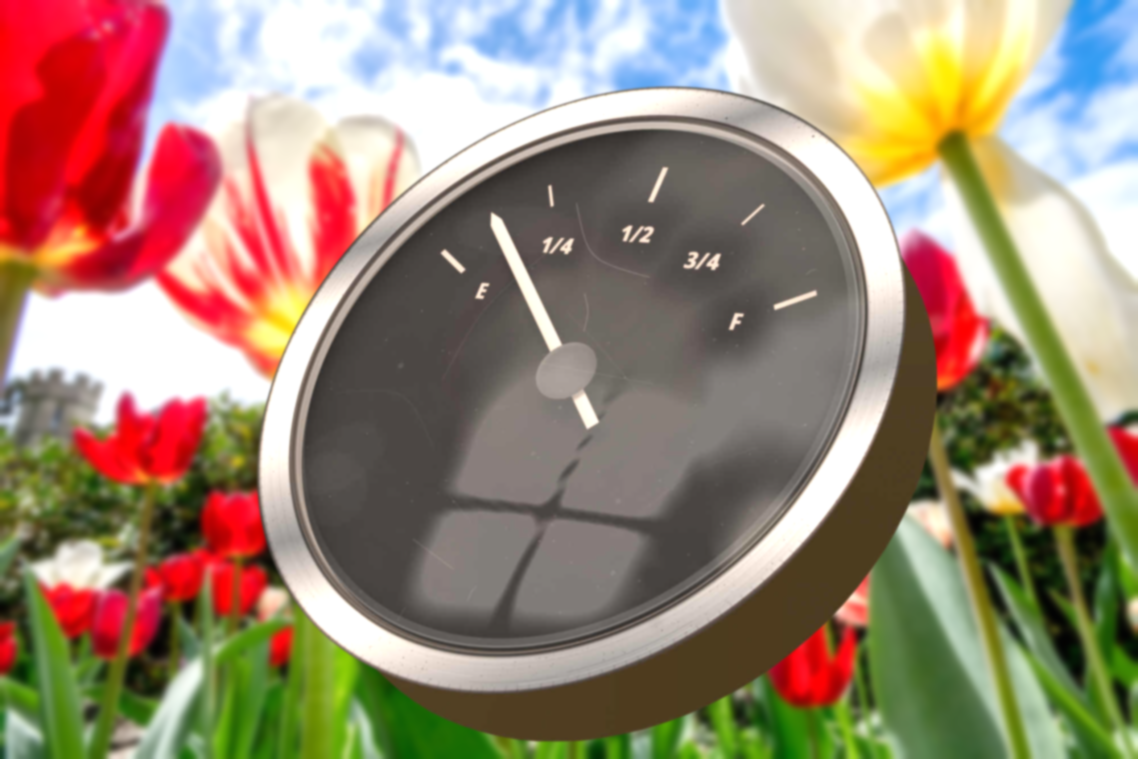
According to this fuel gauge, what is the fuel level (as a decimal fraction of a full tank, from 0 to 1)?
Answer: 0.125
